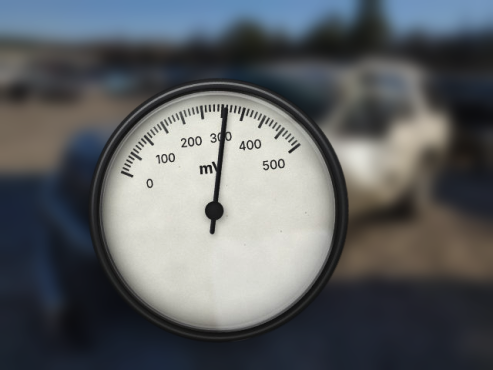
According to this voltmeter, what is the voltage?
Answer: 310 mV
